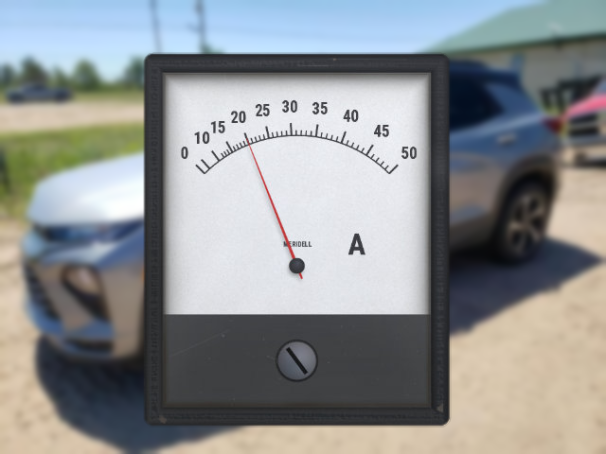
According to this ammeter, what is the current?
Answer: 20 A
